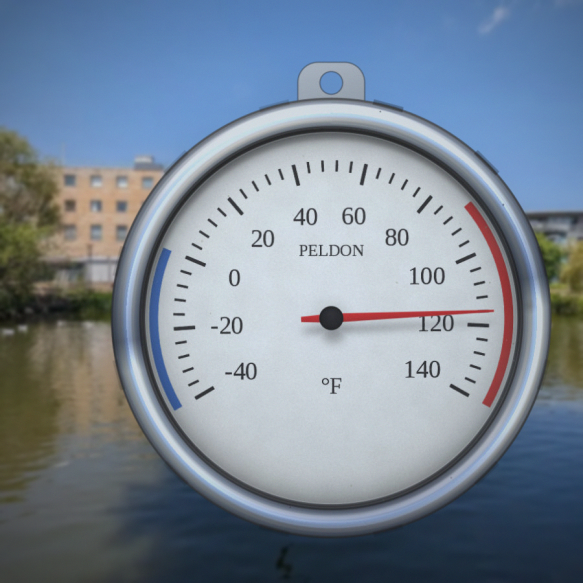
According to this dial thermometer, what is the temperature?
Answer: 116 °F
